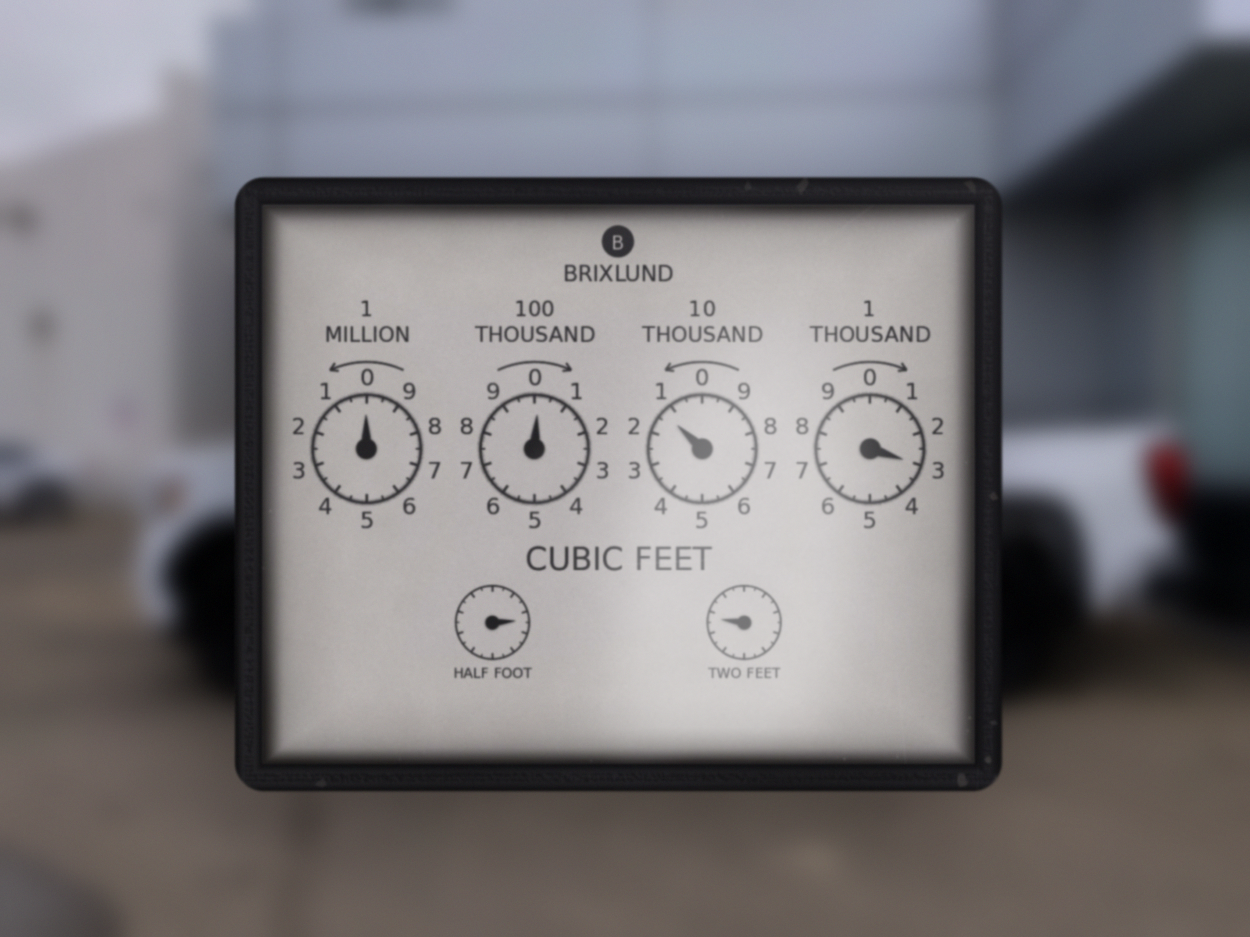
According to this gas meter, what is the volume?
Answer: 1300 ft³
